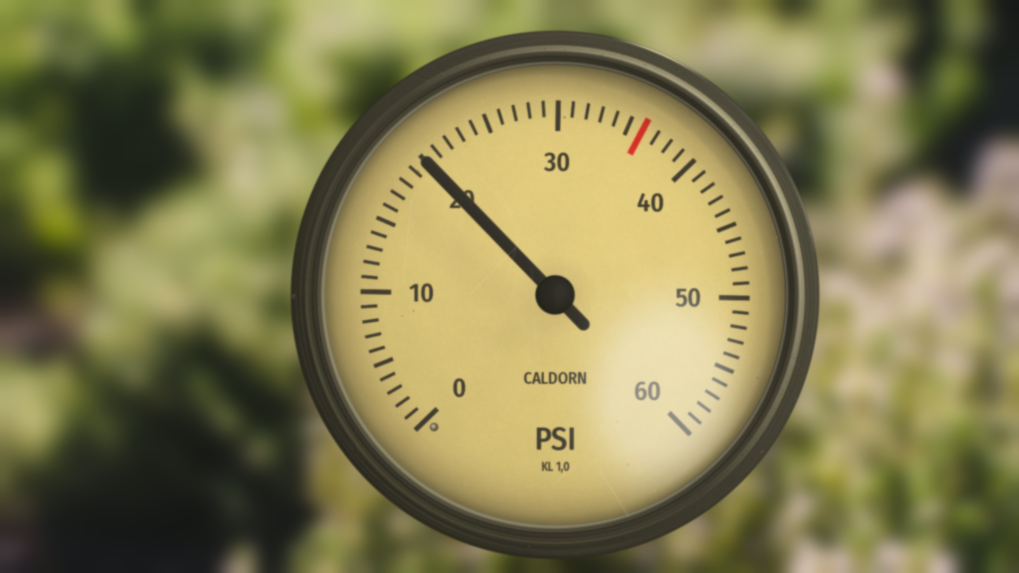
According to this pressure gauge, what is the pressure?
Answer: 20 psi
